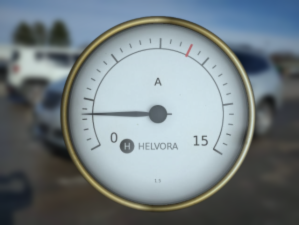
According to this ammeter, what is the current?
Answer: 1.75 A
